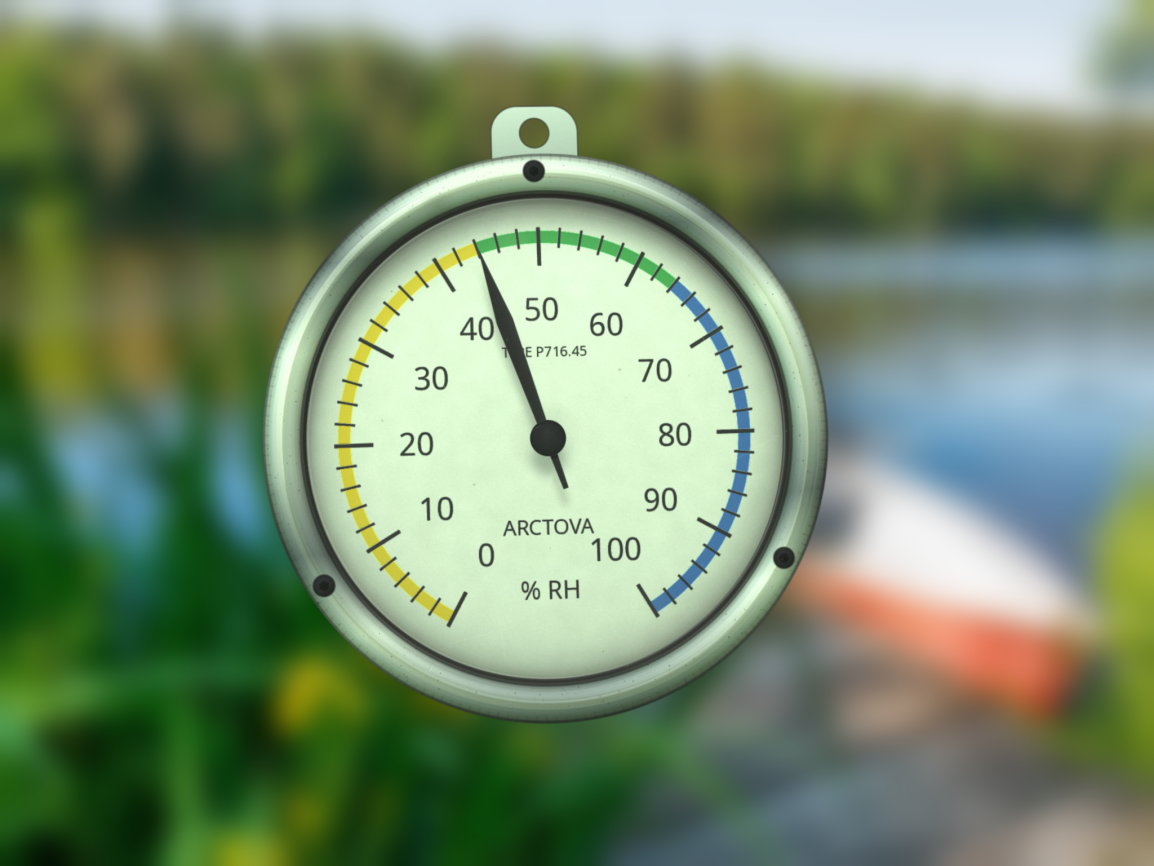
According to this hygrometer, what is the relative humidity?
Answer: 44 %
